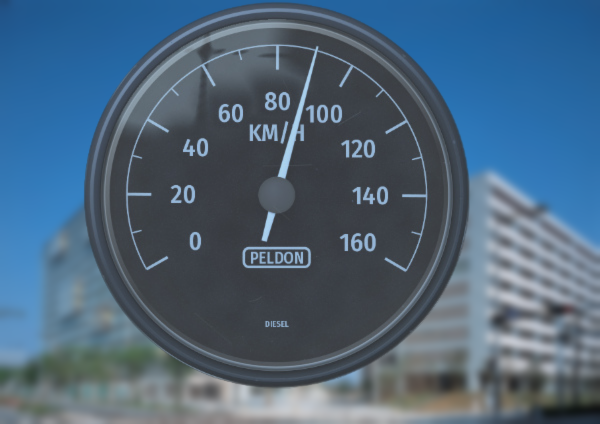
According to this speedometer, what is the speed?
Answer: 90 km/h
